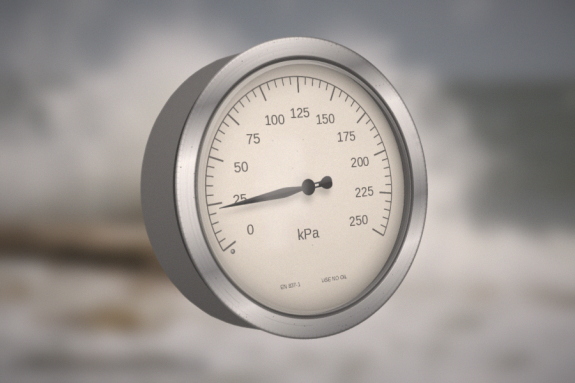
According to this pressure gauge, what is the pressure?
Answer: 22.5 kPa
